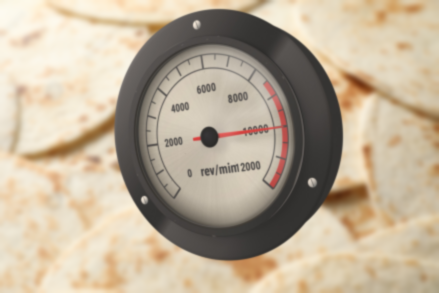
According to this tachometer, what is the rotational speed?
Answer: 10000 rpm
